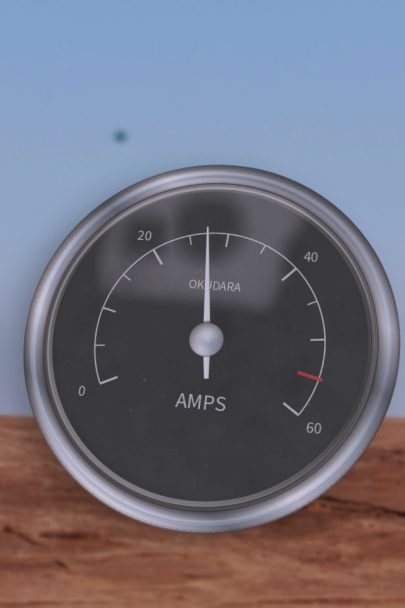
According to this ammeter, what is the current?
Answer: 27.5 A
